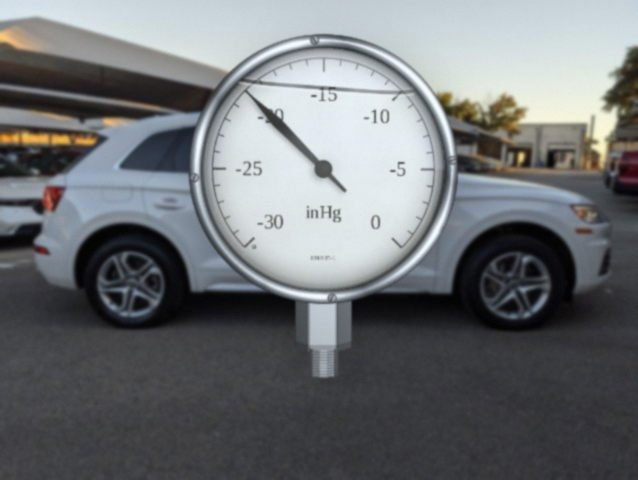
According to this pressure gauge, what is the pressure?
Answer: -20 inHg
